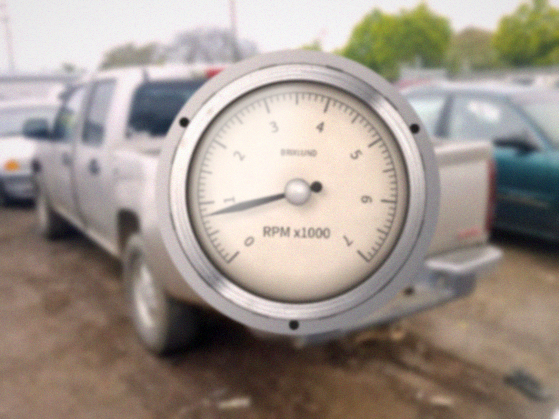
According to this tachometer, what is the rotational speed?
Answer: 800 rpm
